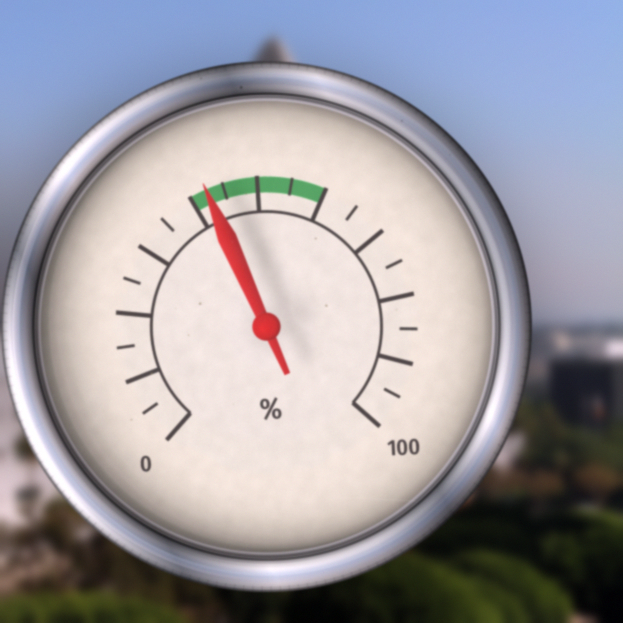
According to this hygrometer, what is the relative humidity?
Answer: 42.5 %
